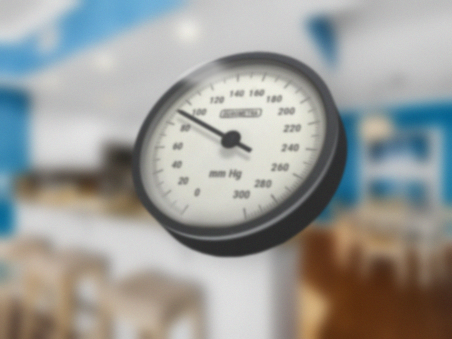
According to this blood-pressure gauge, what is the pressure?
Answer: 90 mmHg
